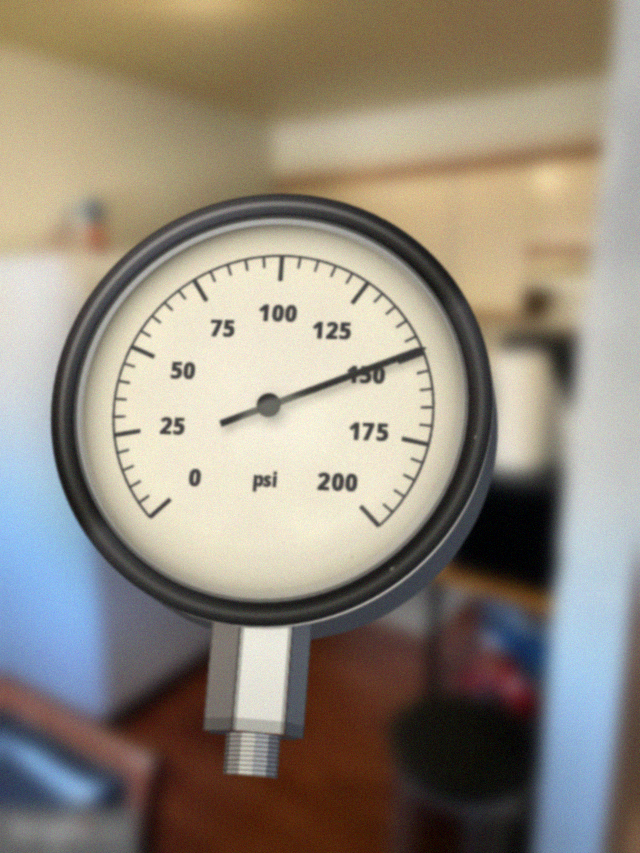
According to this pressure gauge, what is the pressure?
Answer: 150 psi
